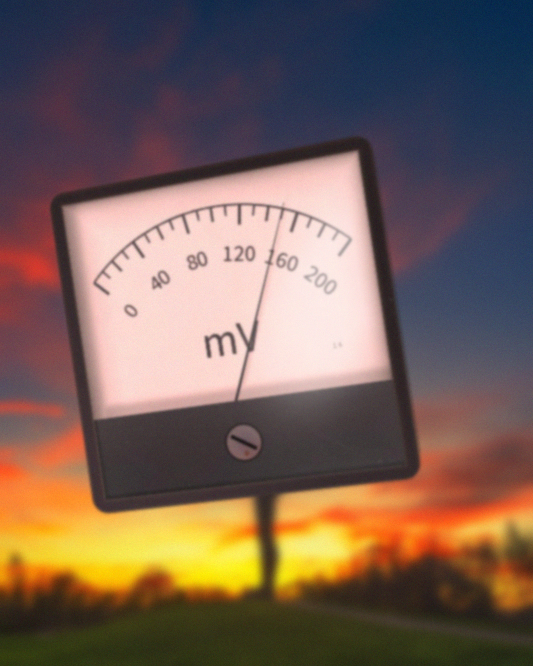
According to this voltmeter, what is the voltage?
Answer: 150 mV
